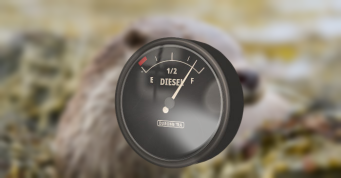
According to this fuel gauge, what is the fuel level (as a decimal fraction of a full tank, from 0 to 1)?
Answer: 0.875
